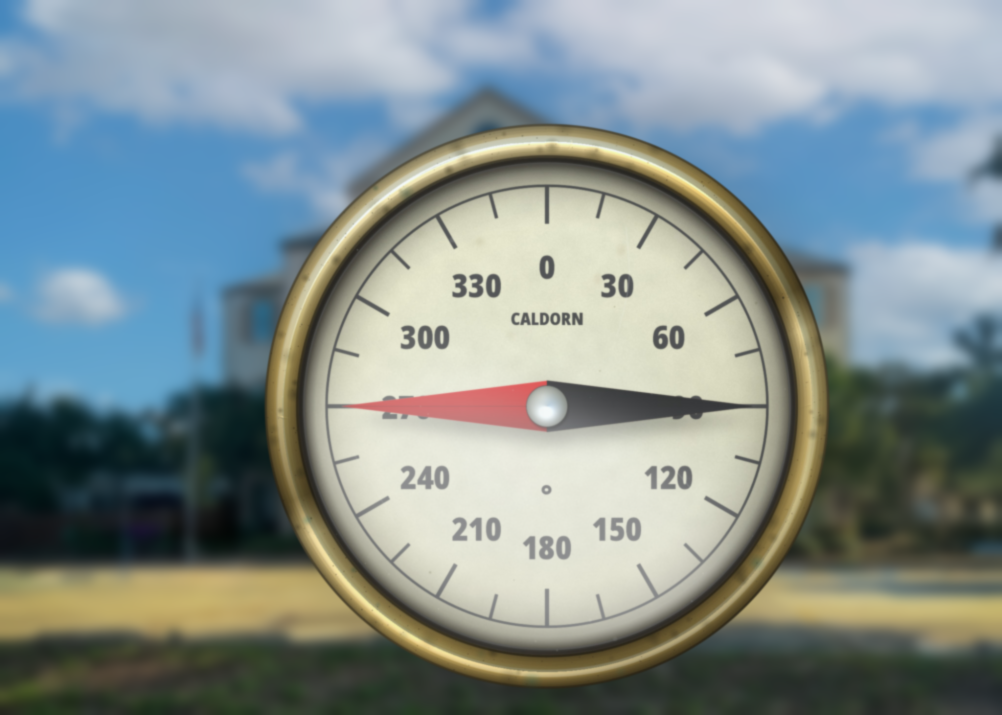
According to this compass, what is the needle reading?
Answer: 270 °
